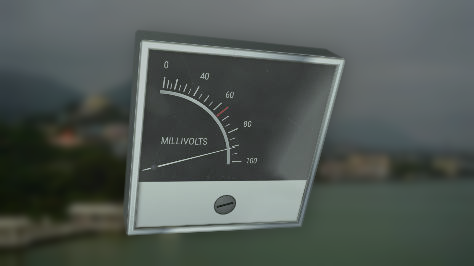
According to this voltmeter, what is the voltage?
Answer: 90 mV
